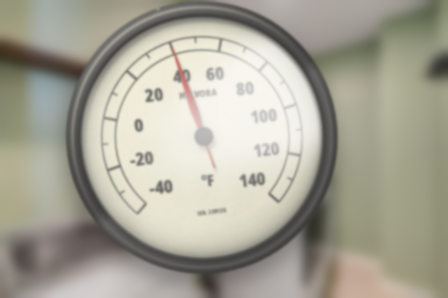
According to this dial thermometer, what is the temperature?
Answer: 40 °F
